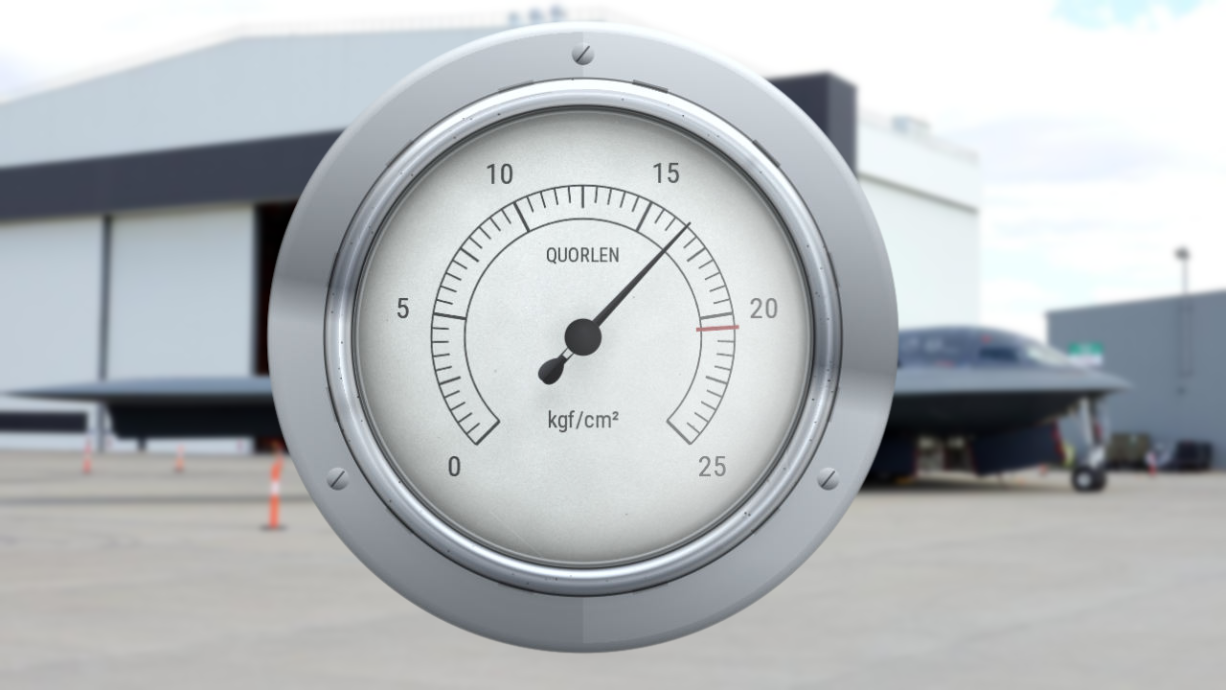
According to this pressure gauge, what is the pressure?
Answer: 16.5 kg/cm²
